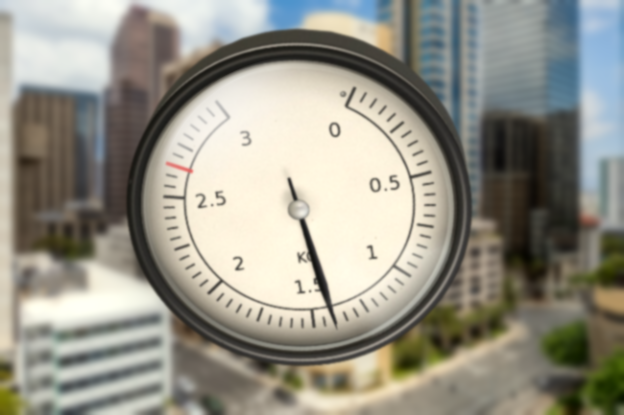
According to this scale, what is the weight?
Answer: 1.4 kg
